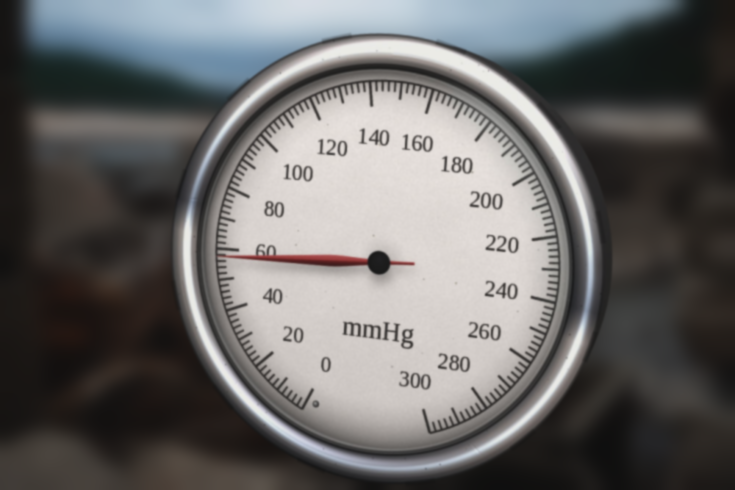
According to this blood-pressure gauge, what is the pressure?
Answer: 58 mmHg
